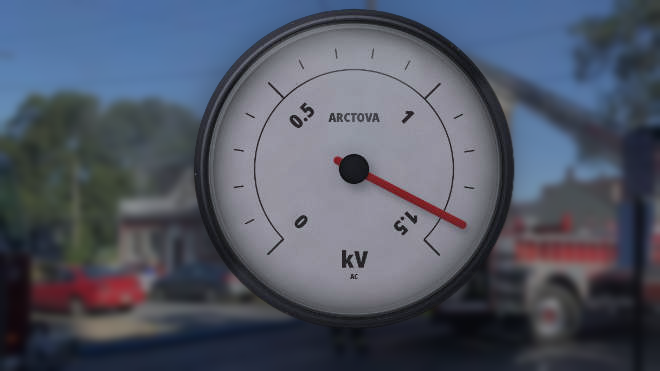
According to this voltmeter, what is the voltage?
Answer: 1.4 kV
